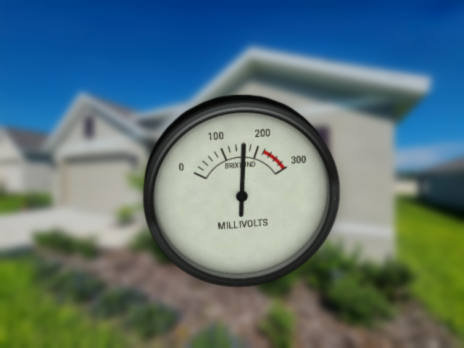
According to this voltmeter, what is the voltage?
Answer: 160 mV
